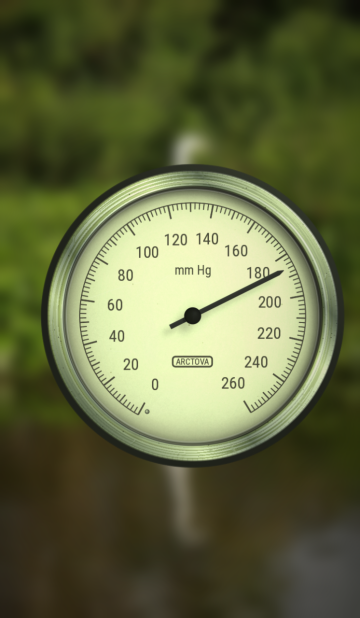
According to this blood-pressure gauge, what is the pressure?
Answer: 186 mmHg
